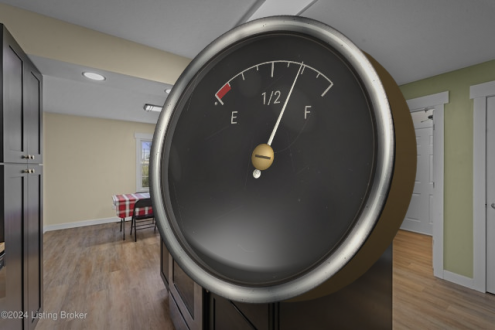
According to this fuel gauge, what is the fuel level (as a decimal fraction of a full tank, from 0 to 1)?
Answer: 0.75
